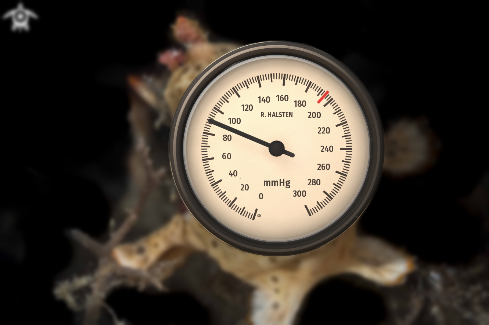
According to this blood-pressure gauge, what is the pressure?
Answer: 90 mmHg
